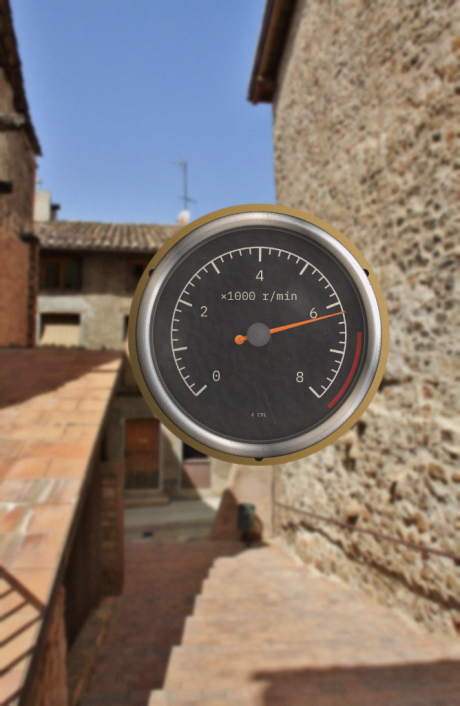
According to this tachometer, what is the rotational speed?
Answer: 6200 rpm
